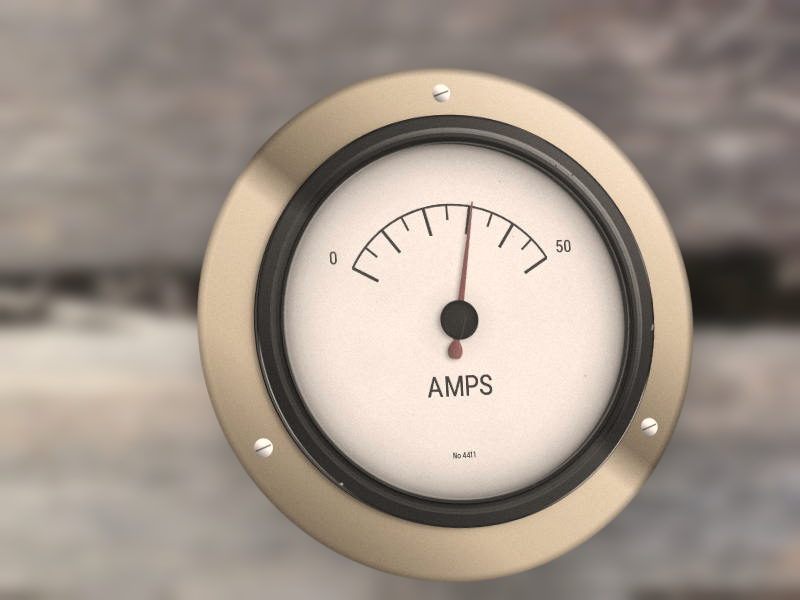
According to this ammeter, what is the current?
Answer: 30 A
